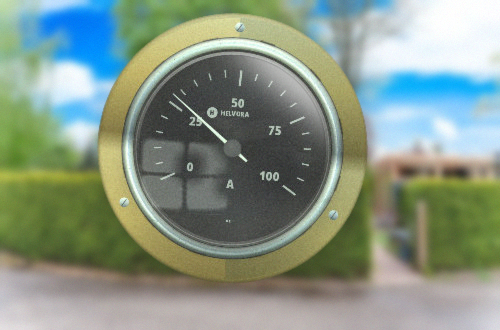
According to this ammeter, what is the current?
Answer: 27.5 A
